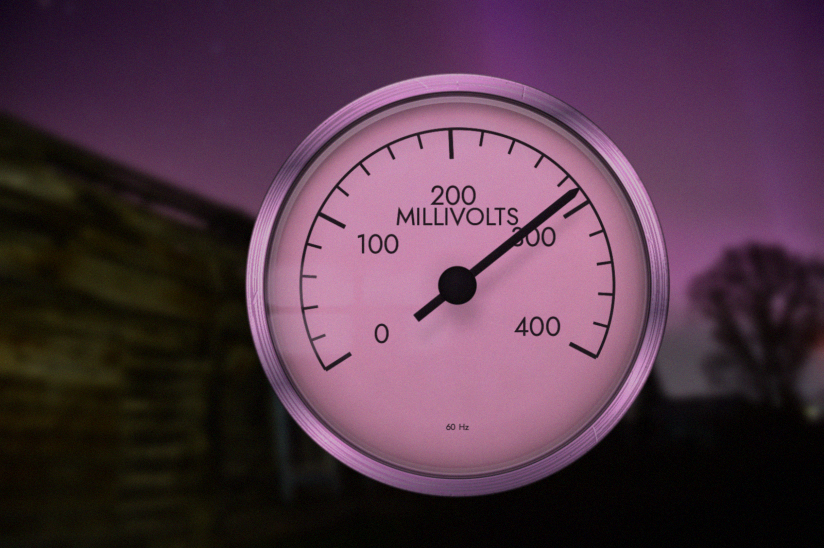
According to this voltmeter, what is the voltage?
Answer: 290 mV
